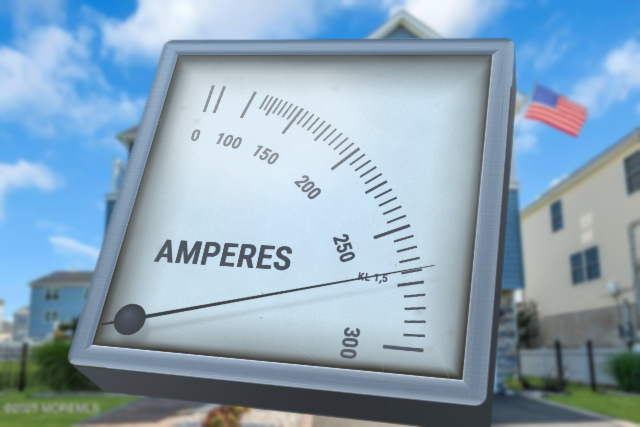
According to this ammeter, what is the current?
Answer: 270 A
